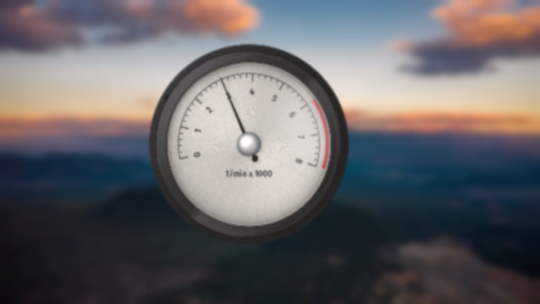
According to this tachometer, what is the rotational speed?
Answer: 3000 rpm
